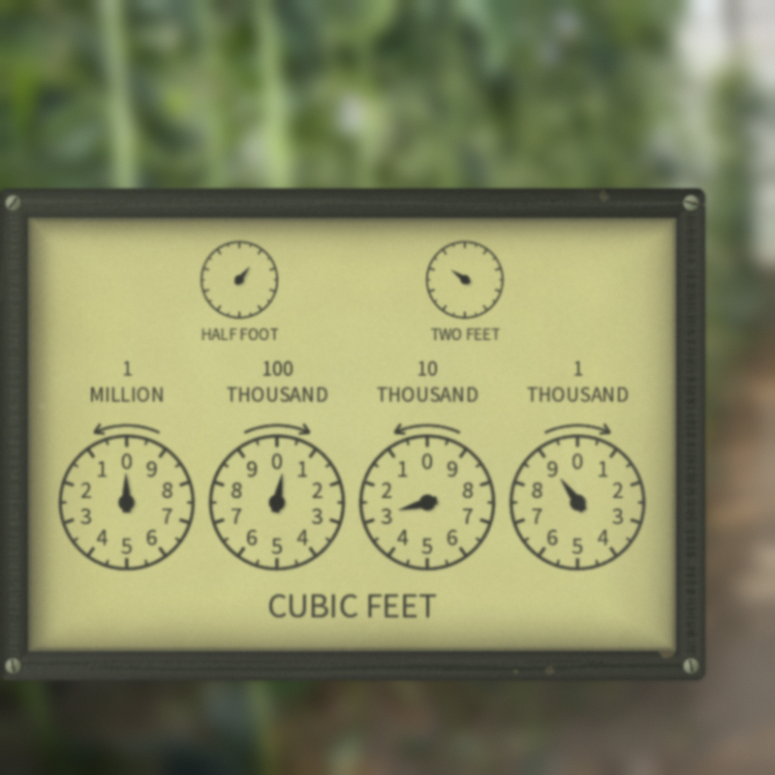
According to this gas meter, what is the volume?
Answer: 2900 ft³
